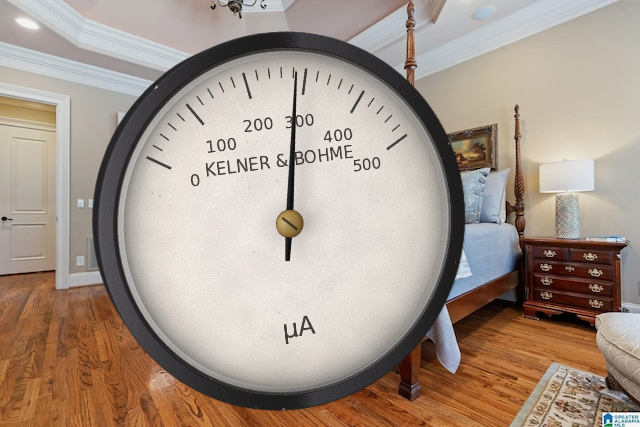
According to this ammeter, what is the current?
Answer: 280 µA
